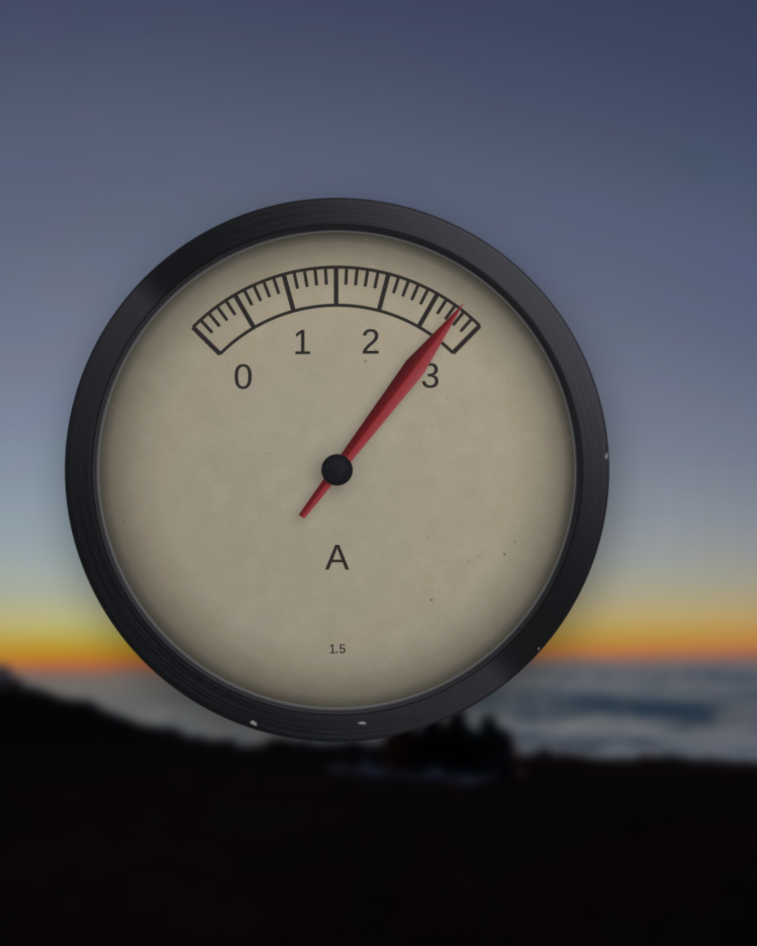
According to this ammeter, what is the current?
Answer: 2.75 A
